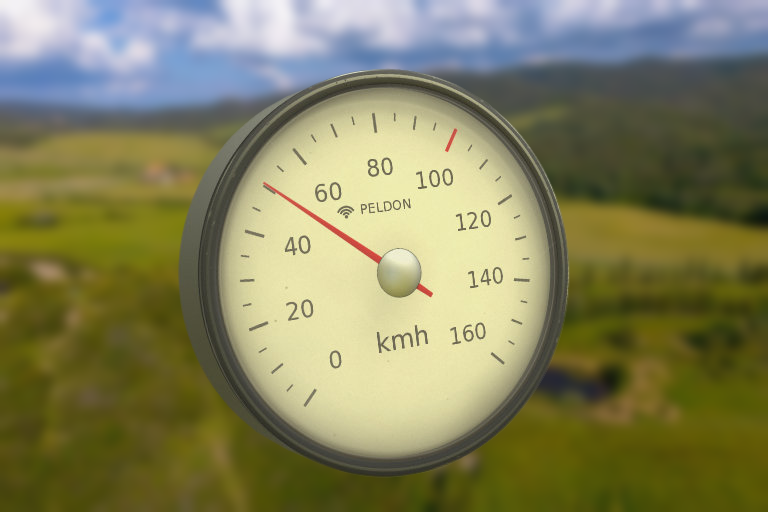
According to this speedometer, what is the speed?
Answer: 50 km/h
